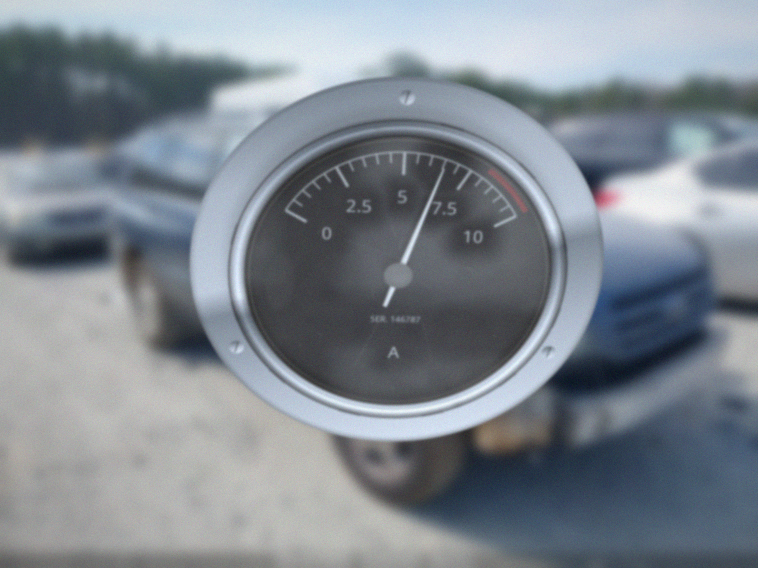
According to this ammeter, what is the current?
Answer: 6.5 A
